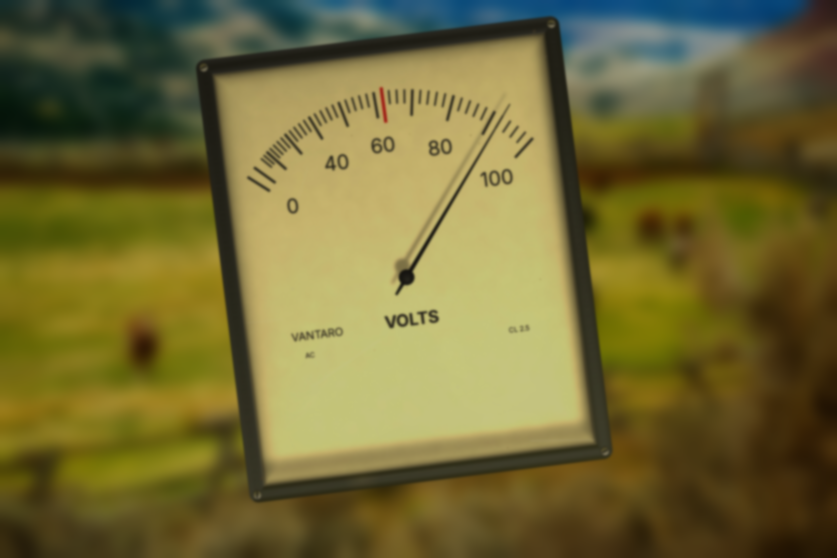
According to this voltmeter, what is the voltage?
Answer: 92 V
